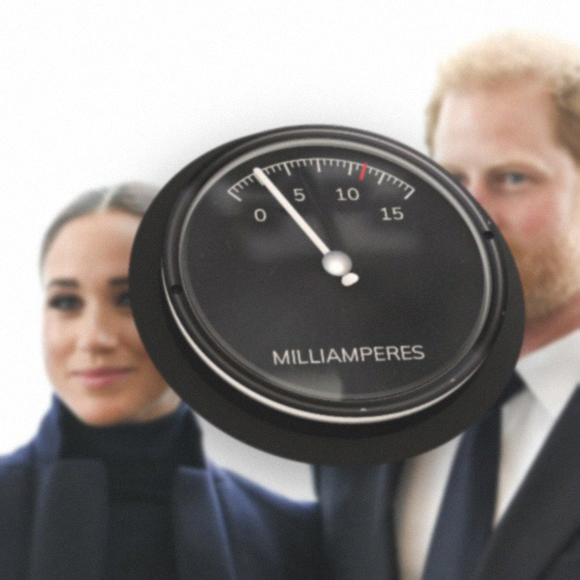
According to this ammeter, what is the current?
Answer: 2.5 mA
